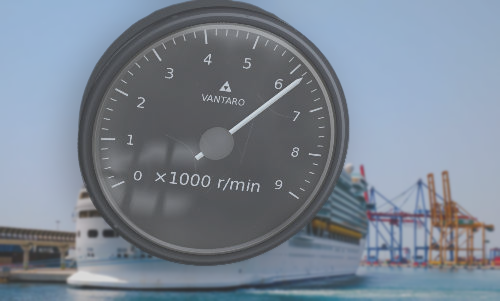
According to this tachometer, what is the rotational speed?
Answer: 6200 rpm
